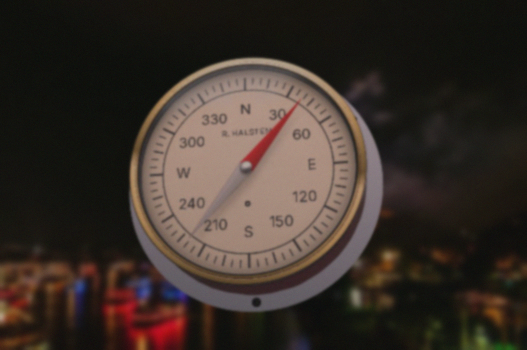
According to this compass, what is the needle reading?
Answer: 40 °
